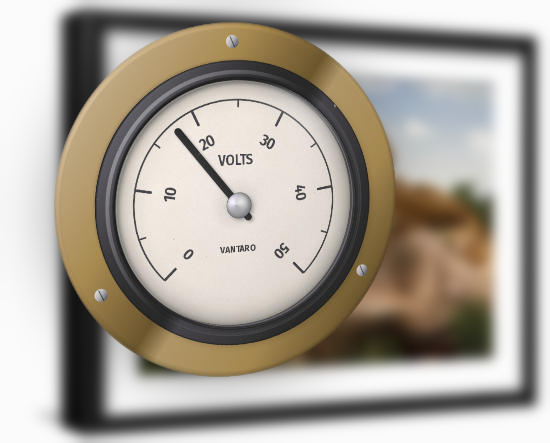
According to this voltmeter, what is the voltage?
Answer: 17.5 V
